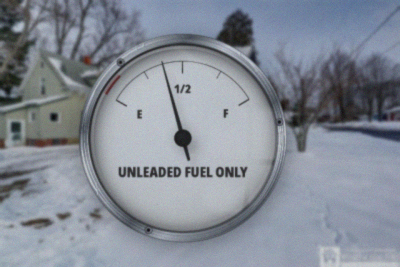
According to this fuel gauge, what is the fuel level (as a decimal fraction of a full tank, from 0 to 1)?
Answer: 0.375
